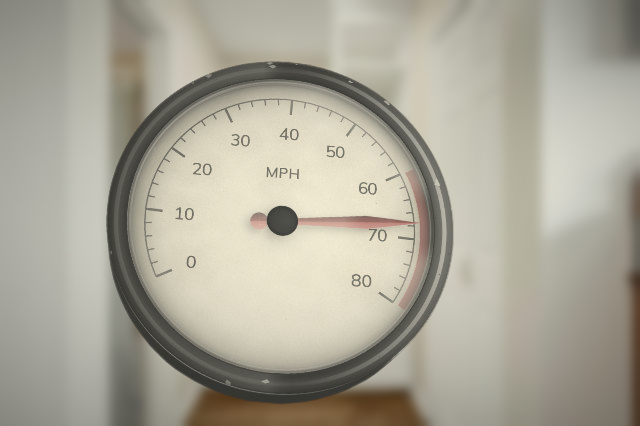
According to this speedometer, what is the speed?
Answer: 68 mph
